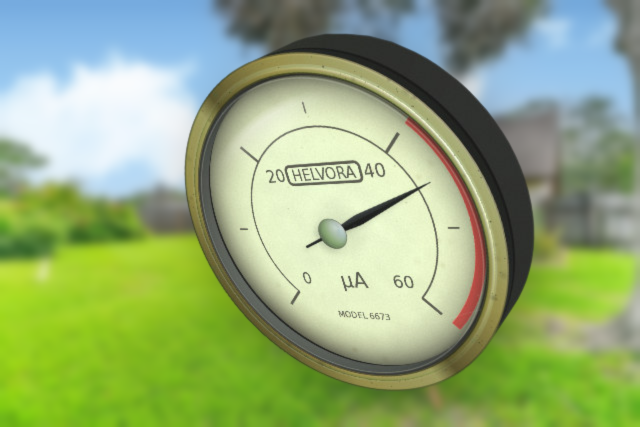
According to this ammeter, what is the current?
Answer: 45 µA
